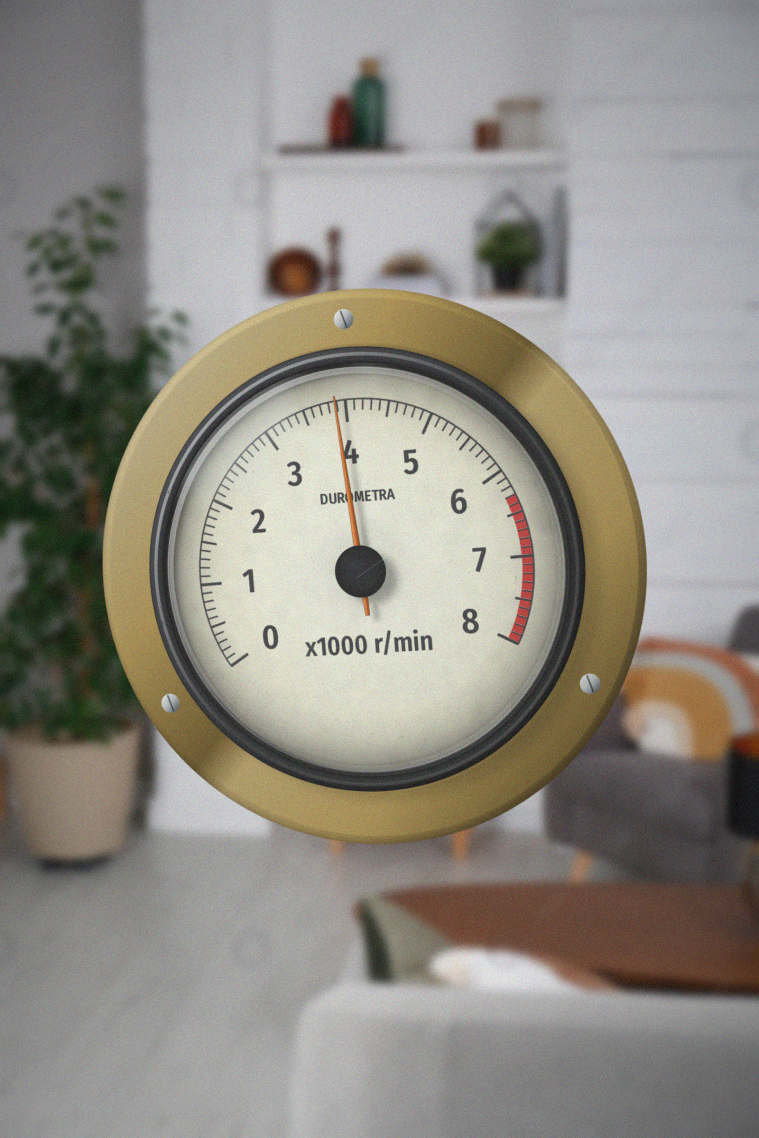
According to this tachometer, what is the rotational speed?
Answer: 3900 rpm
